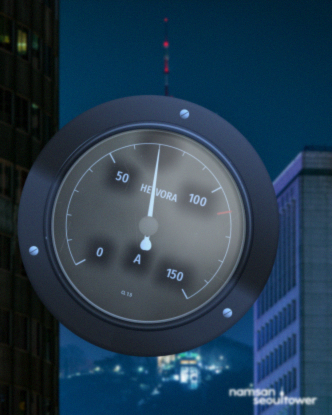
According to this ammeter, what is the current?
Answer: 70 A
